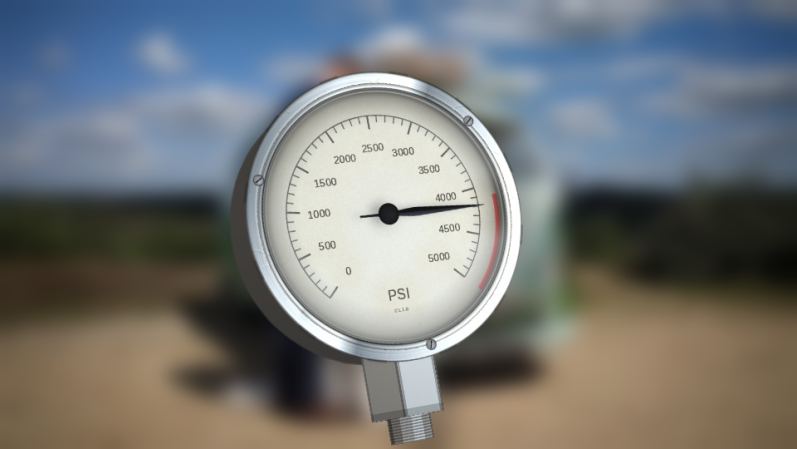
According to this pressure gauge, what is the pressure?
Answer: 4200 psi
